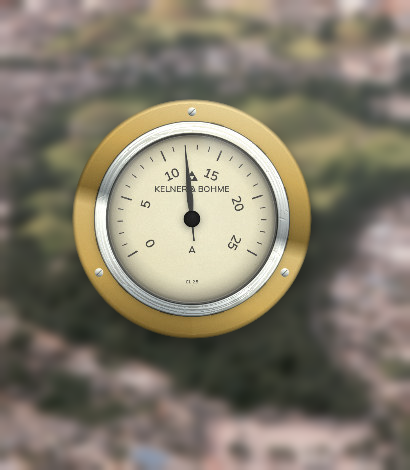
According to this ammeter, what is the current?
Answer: 12 A
